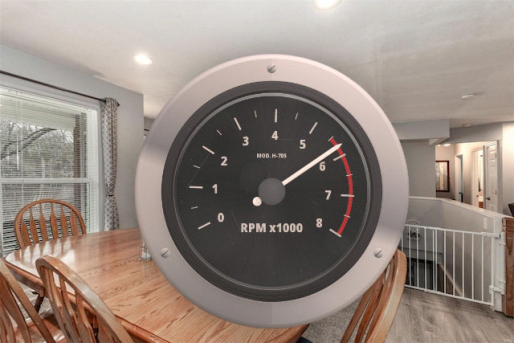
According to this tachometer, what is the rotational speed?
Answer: 5750 rpm
